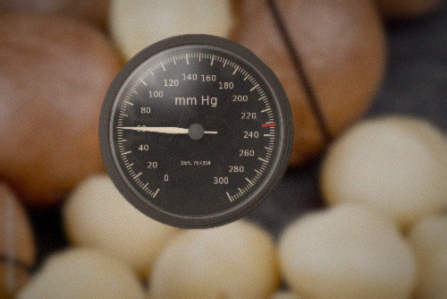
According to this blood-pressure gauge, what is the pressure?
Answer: 60 mmHg
